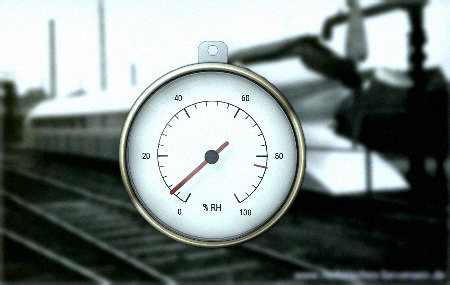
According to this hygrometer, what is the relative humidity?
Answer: 6 %
